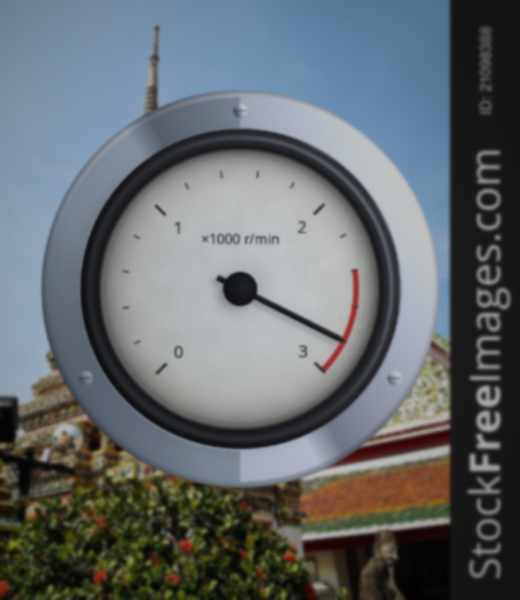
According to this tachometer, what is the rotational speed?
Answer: 2800 rpm
